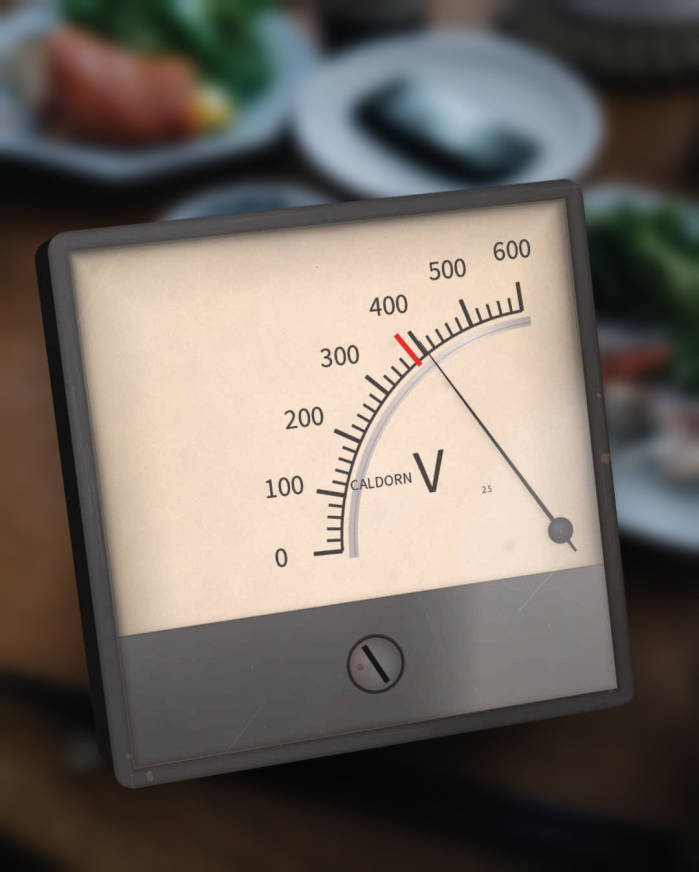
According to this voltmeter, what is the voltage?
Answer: 400 V
